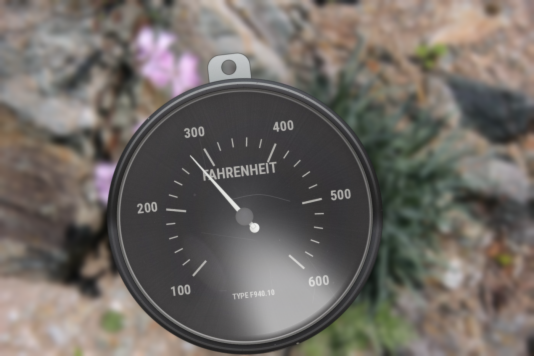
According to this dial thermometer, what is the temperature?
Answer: 280 °F
